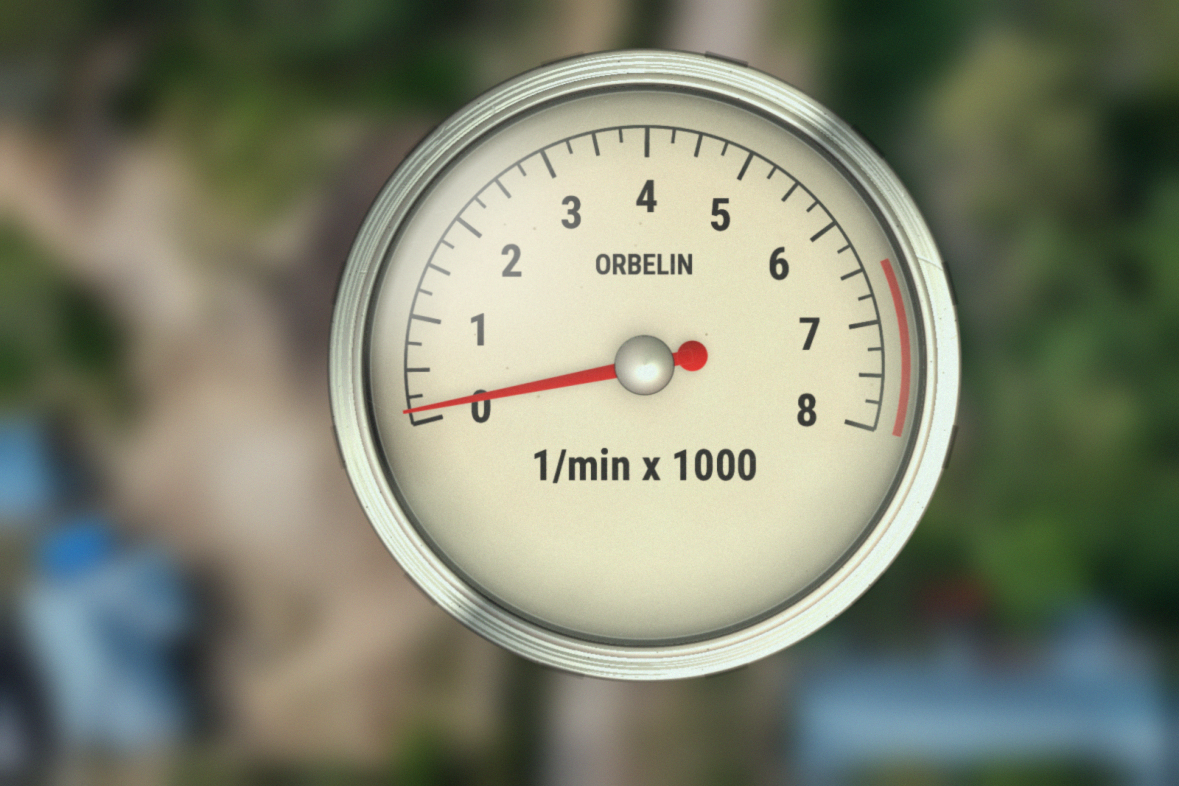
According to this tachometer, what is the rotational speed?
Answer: 125 rpm
